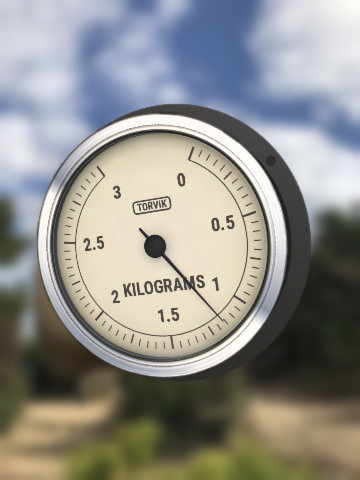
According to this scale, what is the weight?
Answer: 1.15 kg
